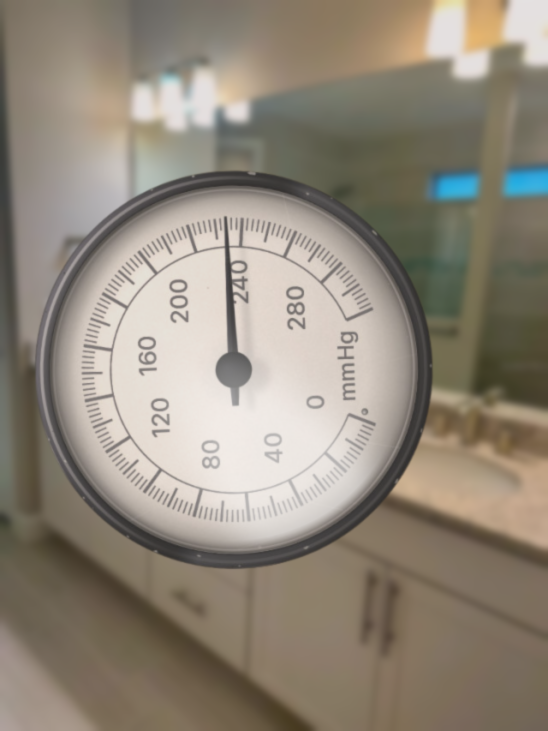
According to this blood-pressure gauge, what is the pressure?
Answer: 234 mmHg
